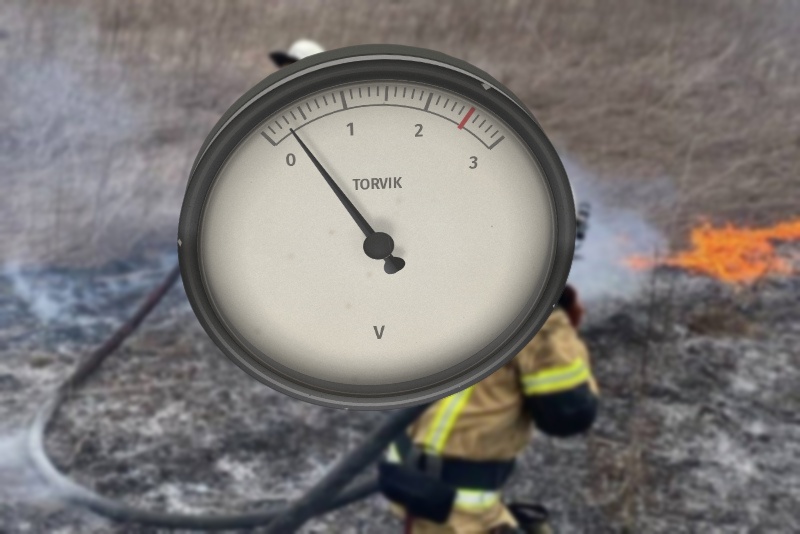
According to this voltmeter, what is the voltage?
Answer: 0.3 V
